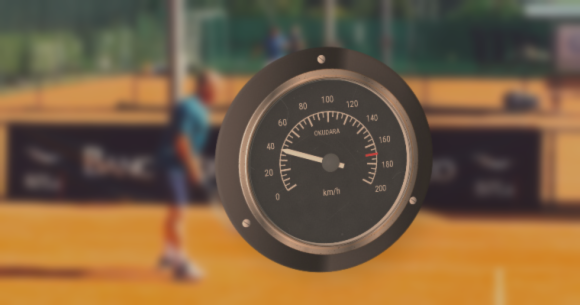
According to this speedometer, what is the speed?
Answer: 40 km/h
